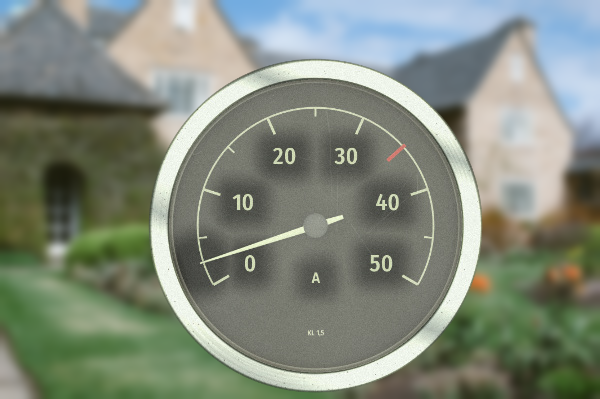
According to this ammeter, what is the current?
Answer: 2.5 A
